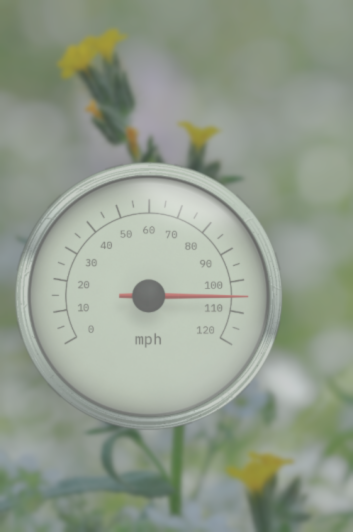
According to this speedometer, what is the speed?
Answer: 105 mph
